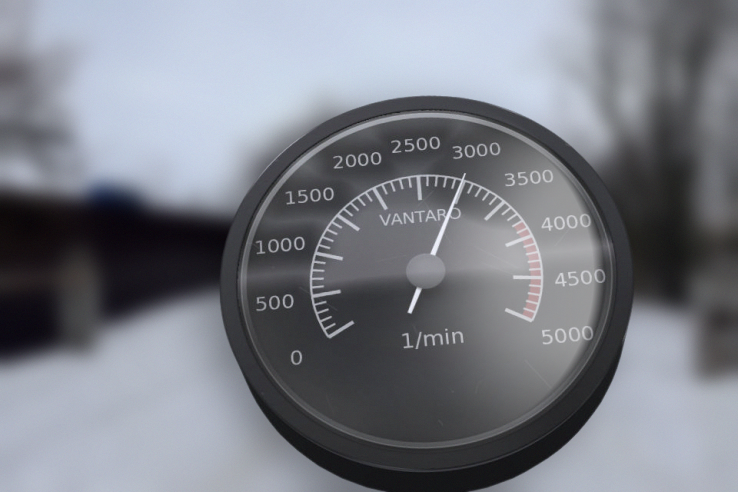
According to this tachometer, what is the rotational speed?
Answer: 3000 rpm
